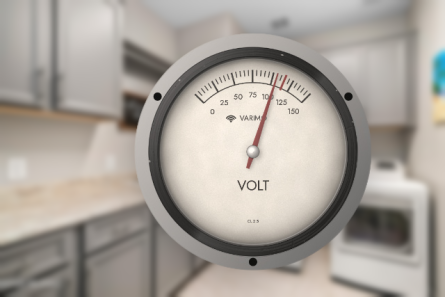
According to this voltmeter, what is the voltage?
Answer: 105 V
